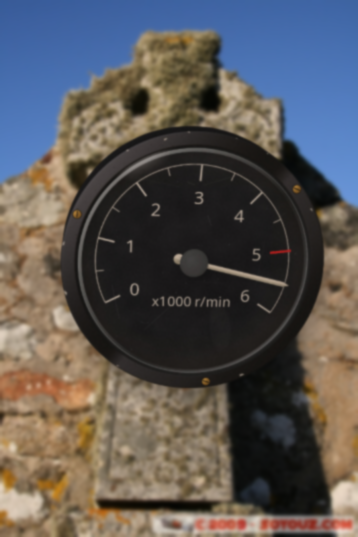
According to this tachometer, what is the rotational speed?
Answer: 5500 rpm
